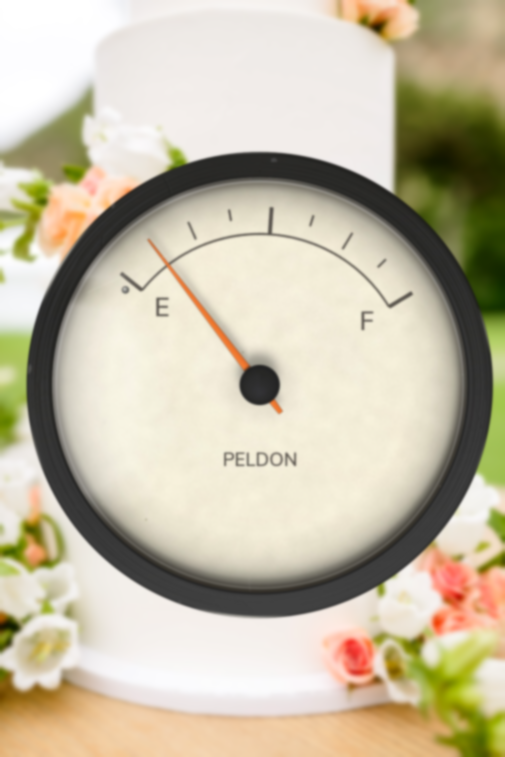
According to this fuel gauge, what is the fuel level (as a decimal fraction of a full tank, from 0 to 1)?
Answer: 0.125
